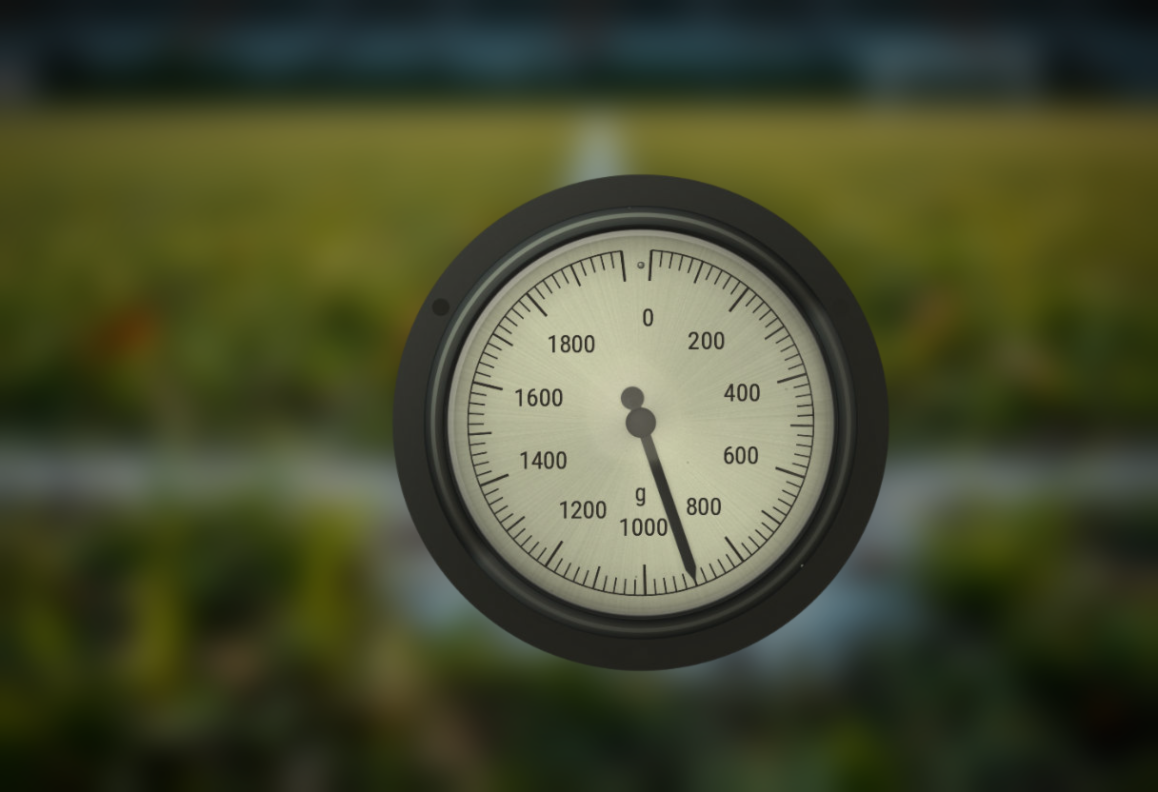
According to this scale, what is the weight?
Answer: 900 g
